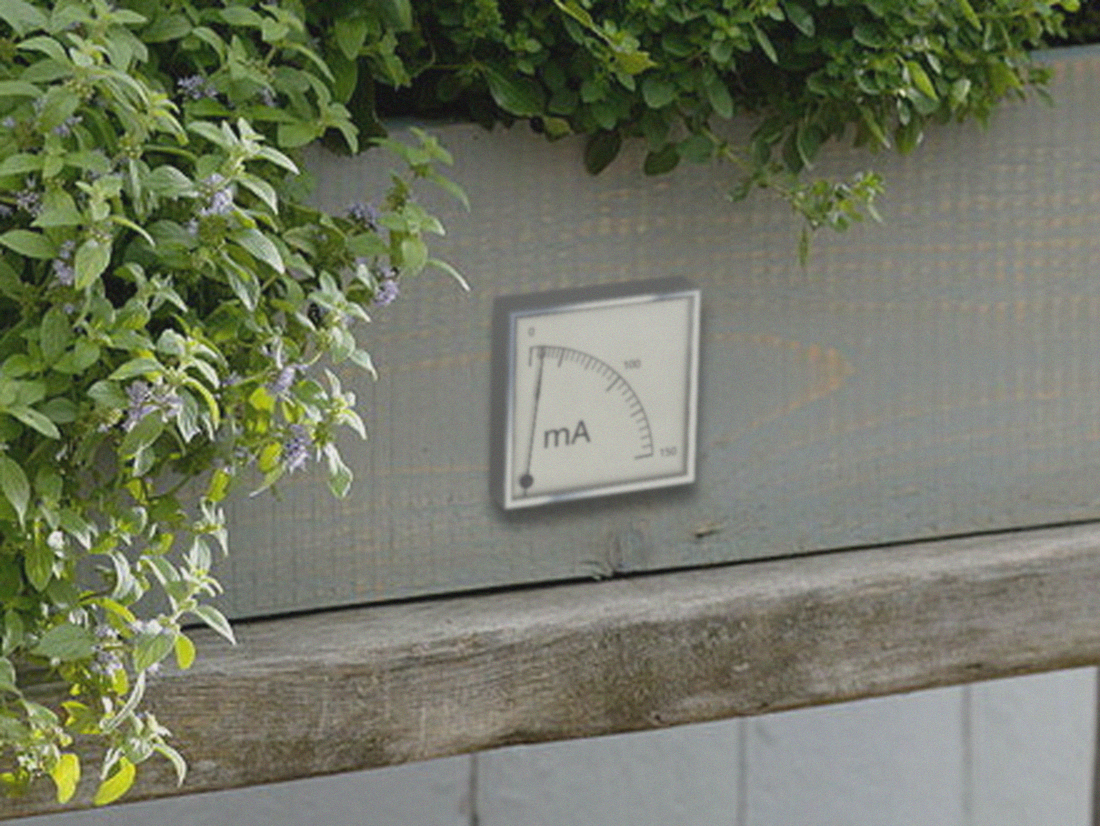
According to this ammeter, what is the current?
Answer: 25 mA
